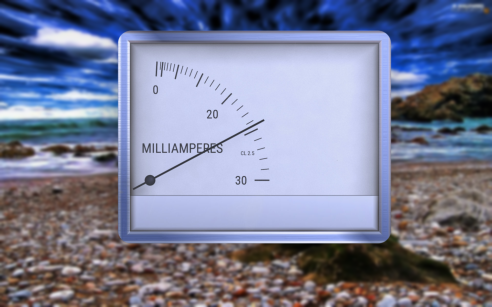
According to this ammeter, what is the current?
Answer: 24.5 mA
